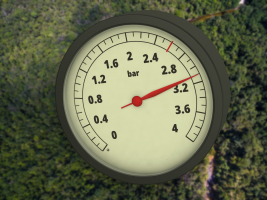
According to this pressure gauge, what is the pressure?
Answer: 3.1 bar
